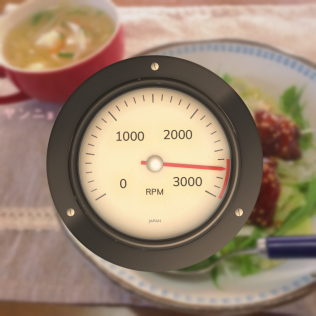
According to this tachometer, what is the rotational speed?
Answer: 2700 rpm
